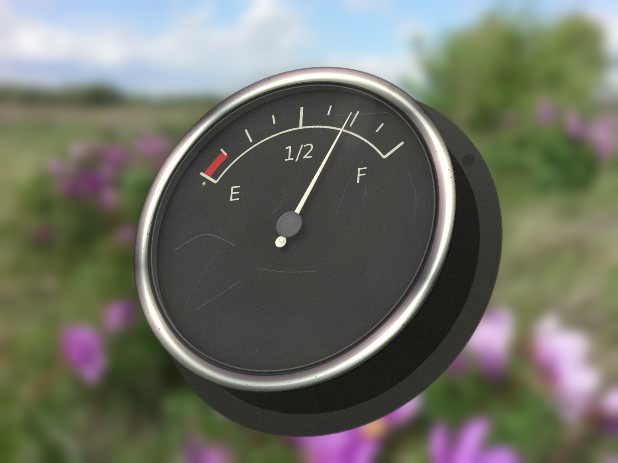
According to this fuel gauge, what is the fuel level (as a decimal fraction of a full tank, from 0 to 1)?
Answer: 0.75
